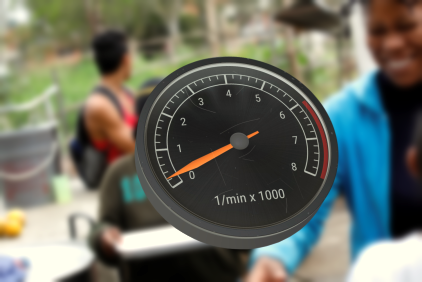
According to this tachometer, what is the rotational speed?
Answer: 200 rpm
